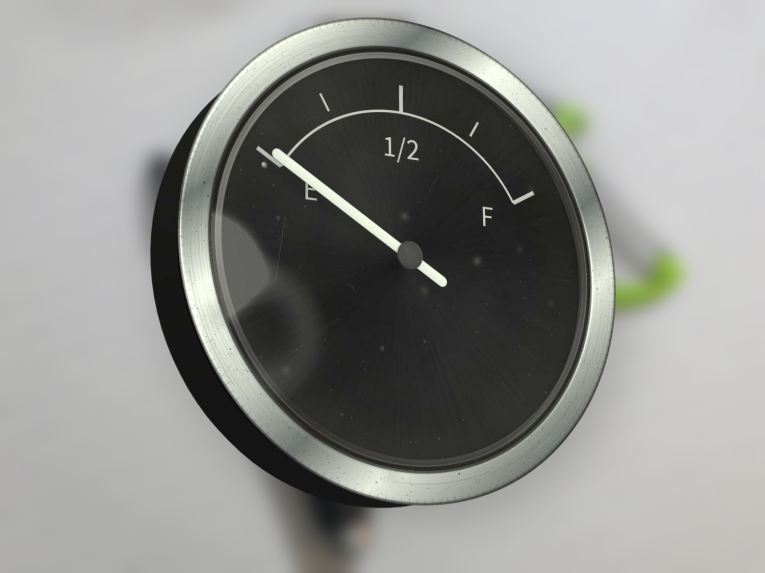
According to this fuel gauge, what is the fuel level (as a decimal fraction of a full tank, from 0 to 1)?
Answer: 0
